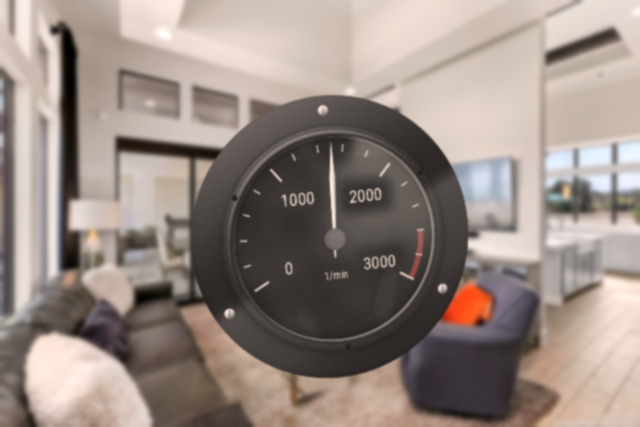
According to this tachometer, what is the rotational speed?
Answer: 1500 rpm
